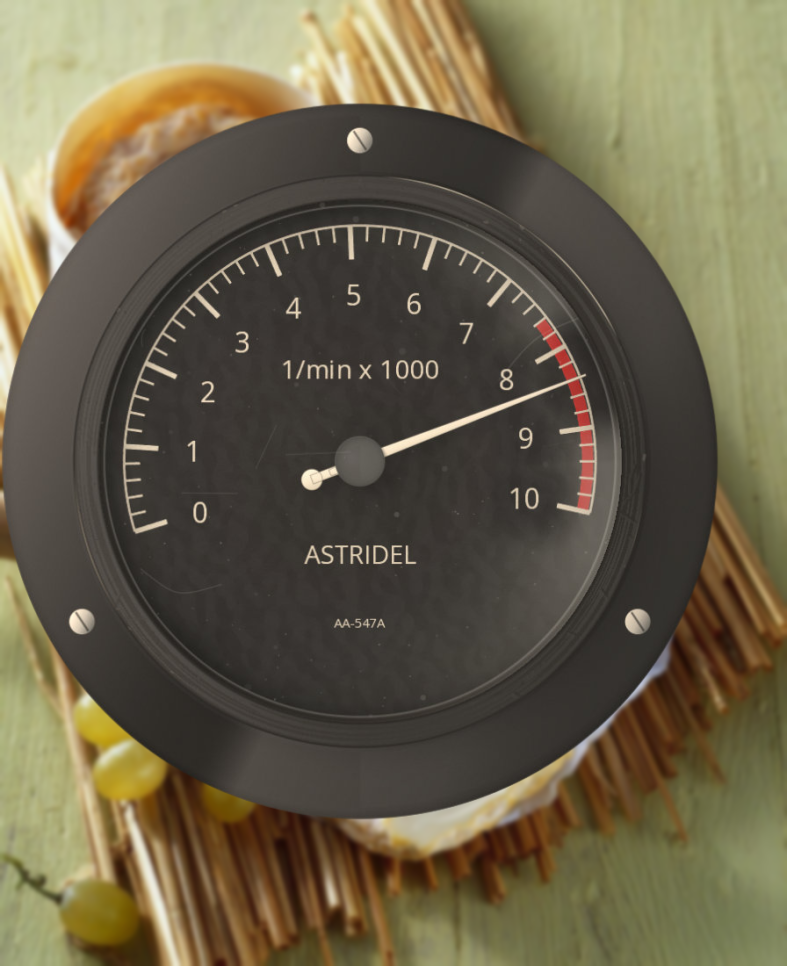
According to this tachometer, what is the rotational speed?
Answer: 8400 rpm
